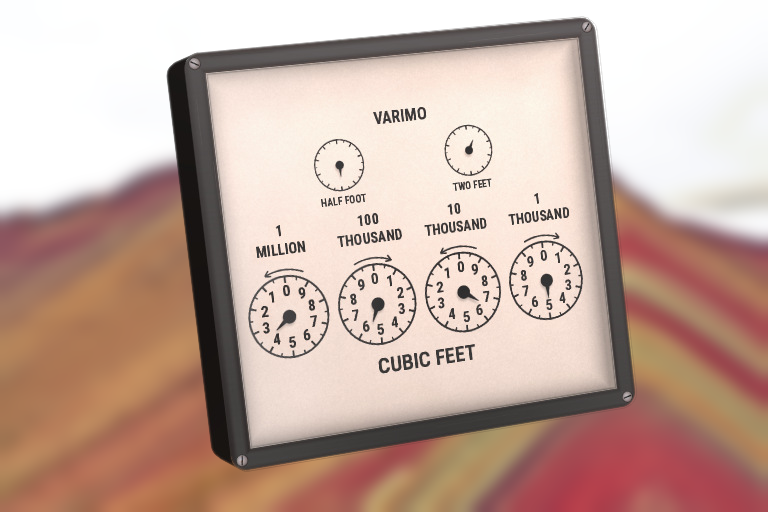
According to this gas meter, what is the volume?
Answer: 356500 ft³
